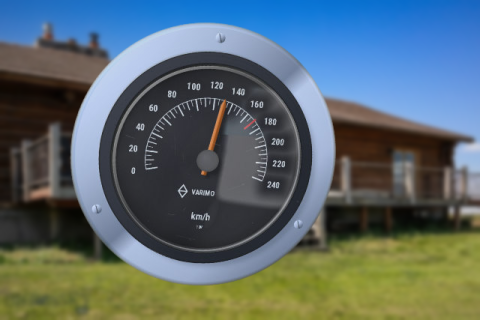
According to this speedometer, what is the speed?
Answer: 130 km/h
